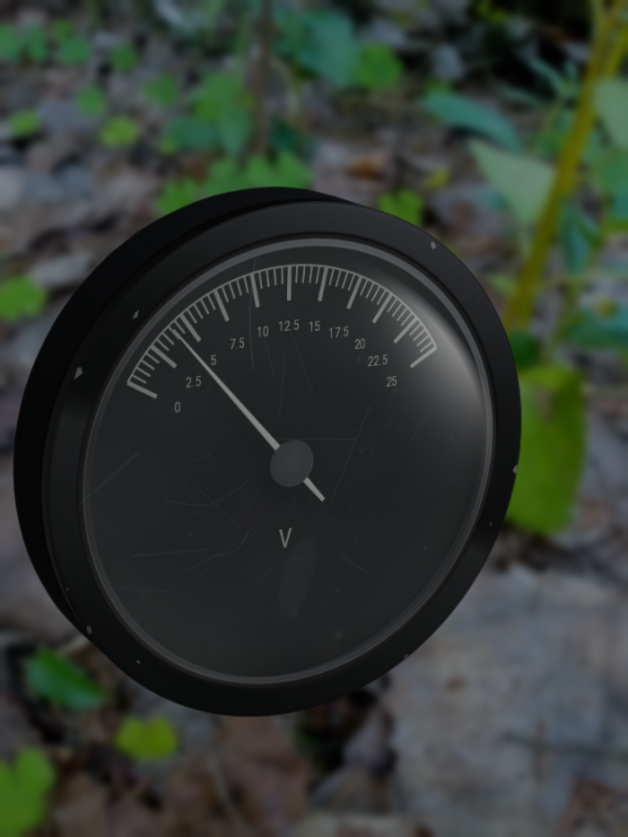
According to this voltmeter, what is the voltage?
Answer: 4 V
